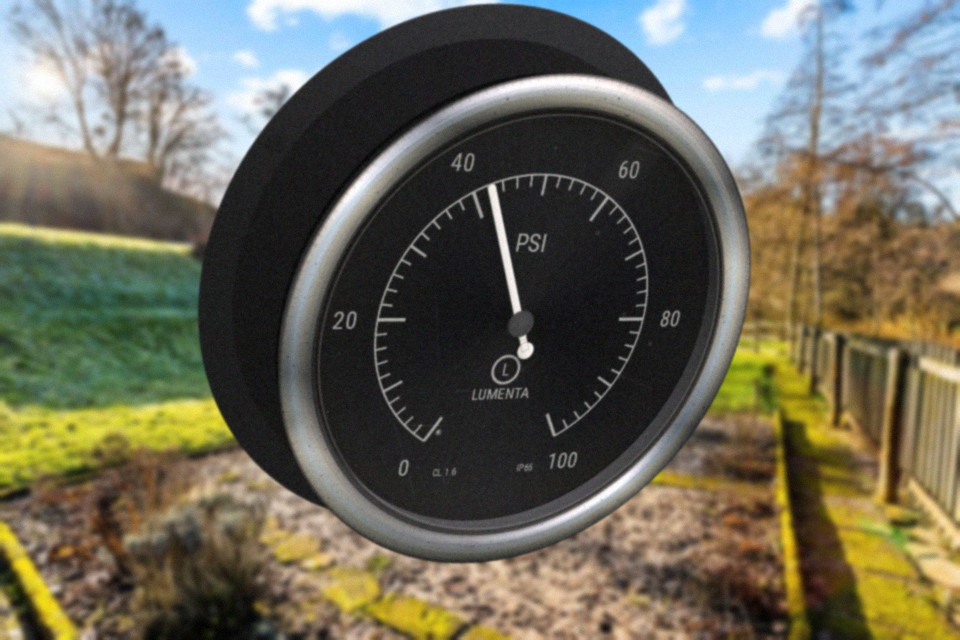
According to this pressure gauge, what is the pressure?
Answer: 42 psi
